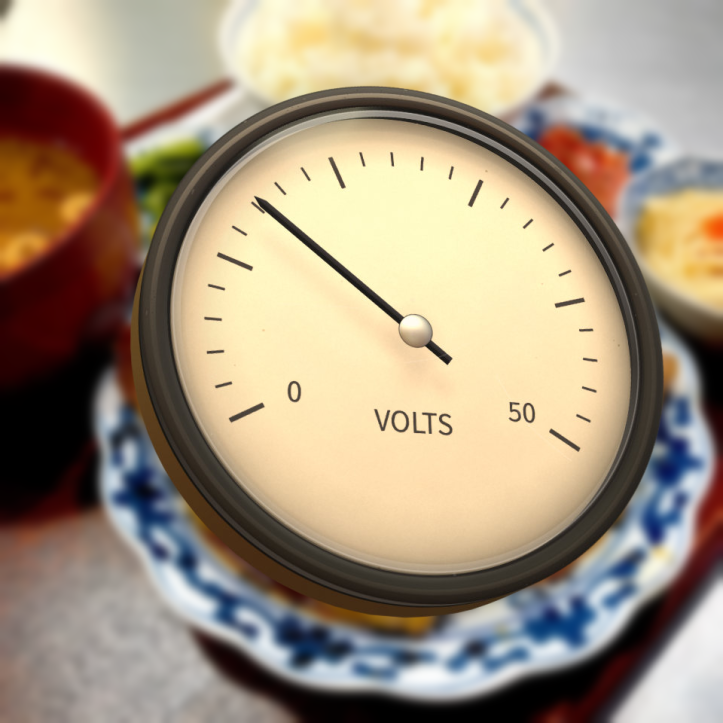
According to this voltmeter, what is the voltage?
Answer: 14 V
